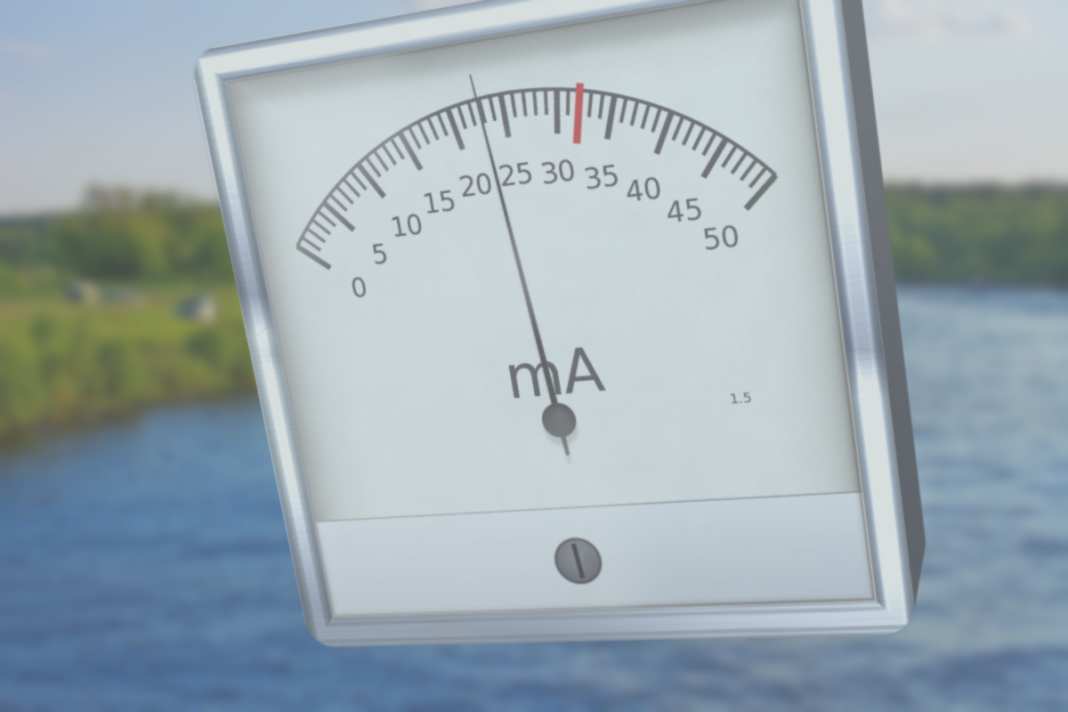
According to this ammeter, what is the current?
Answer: 23 mA
